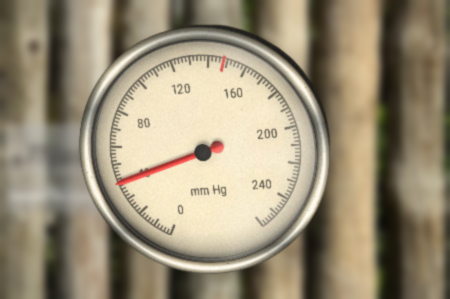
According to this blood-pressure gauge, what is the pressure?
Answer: 40 mmHg
